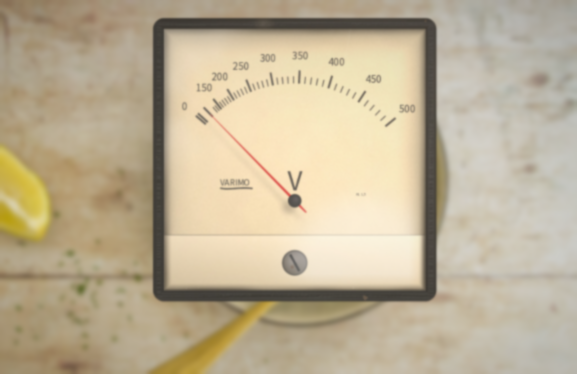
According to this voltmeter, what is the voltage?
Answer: 100 V
